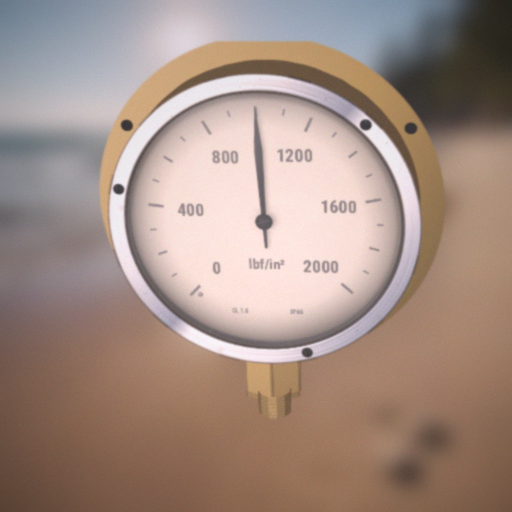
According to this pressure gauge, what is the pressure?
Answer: 1000 psi
